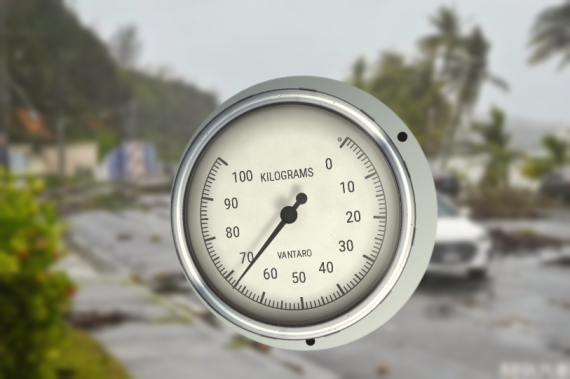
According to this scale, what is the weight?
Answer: 67 kg
